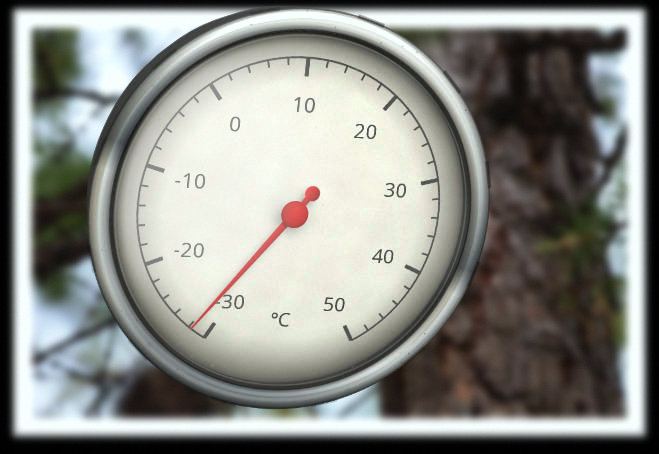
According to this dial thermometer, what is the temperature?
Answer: -28 °C
